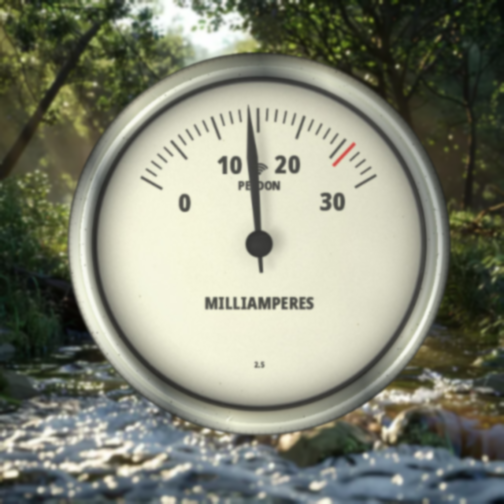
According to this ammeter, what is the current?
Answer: 14 mA
